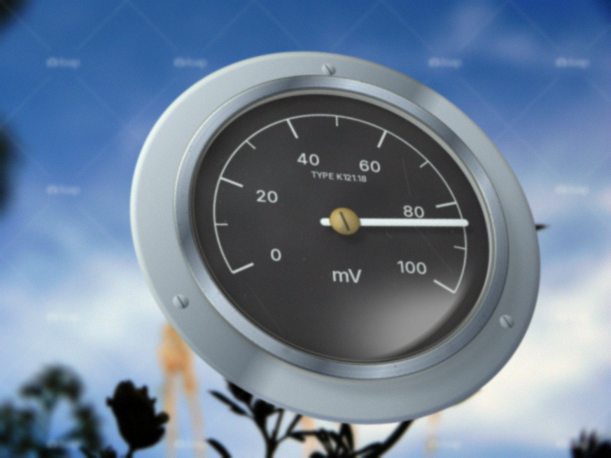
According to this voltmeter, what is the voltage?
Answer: 85 mV
